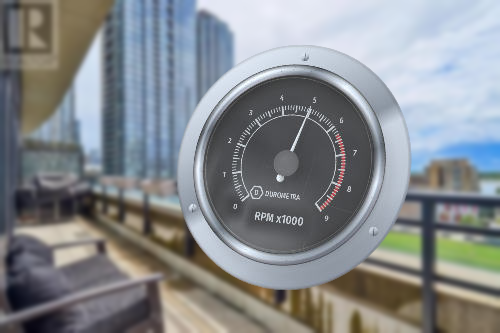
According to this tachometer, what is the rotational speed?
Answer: 5000 rpm
